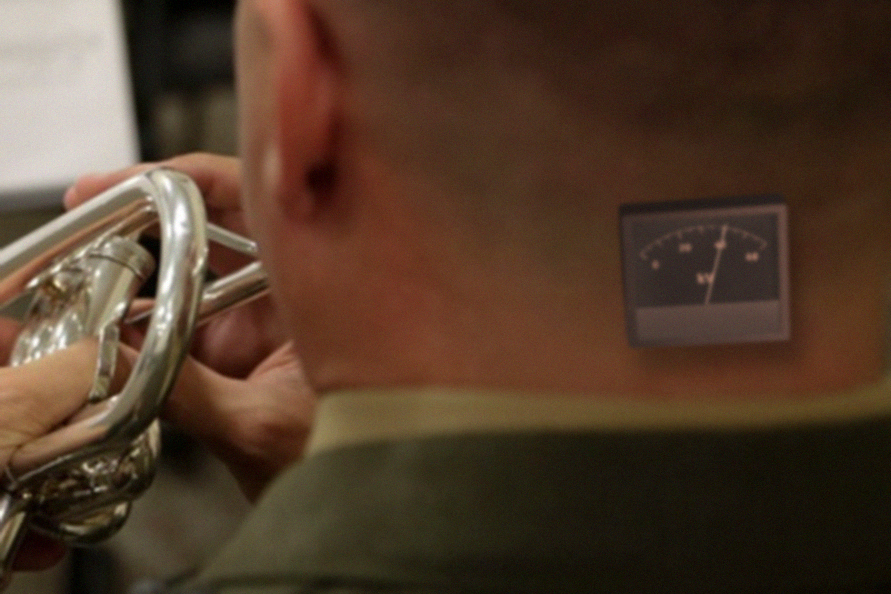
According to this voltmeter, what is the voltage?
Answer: 40 kV
